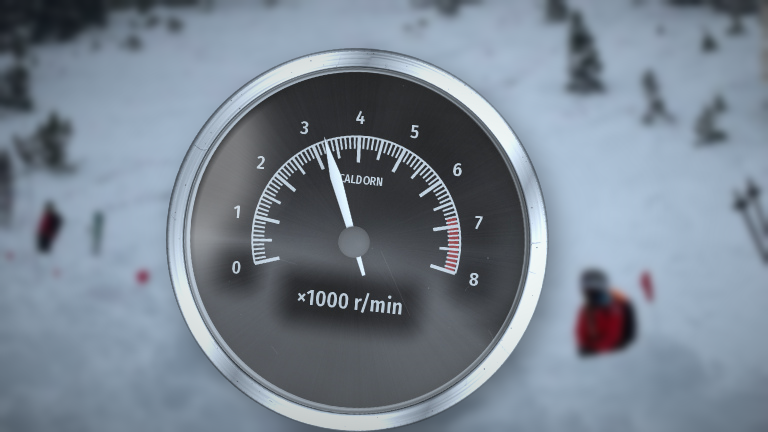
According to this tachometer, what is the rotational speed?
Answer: 3300 rpm
